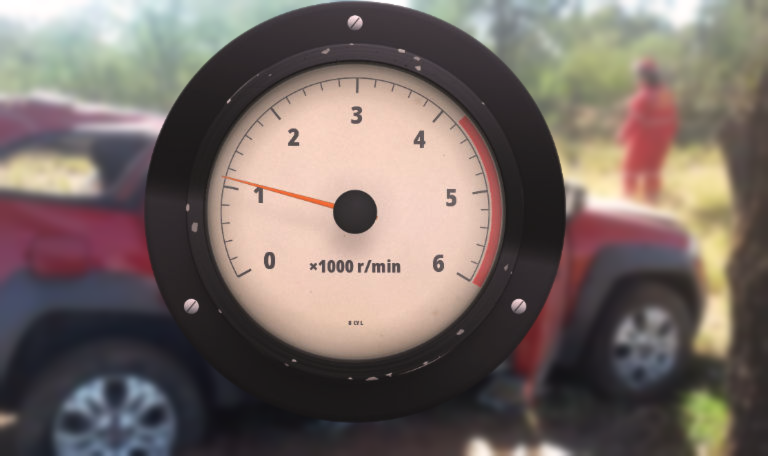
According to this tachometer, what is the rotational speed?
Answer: 1100 rpm
